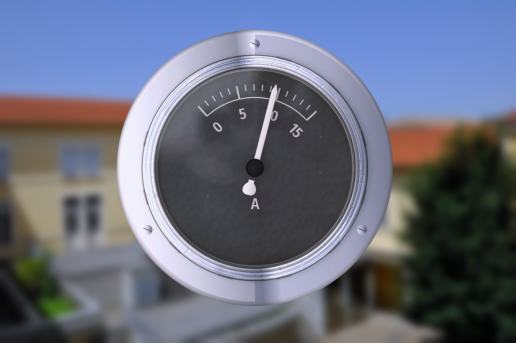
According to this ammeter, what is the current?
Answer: 9.5 A
